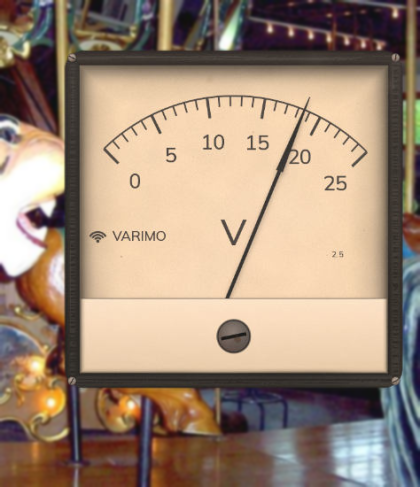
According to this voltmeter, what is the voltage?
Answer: 18.5 V
